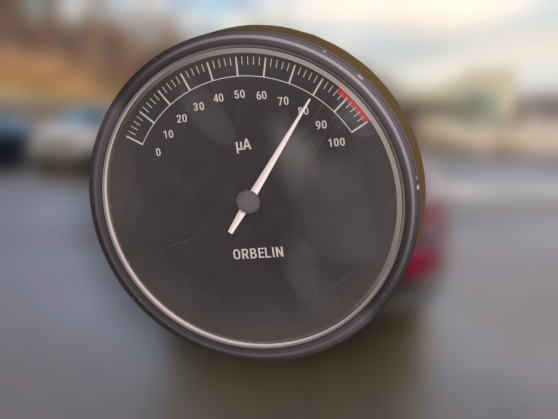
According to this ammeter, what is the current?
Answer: 80 µA
